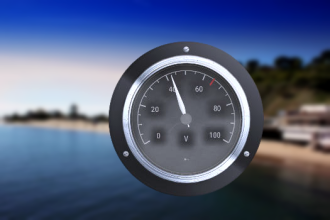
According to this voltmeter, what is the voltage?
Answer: 42.5 V
